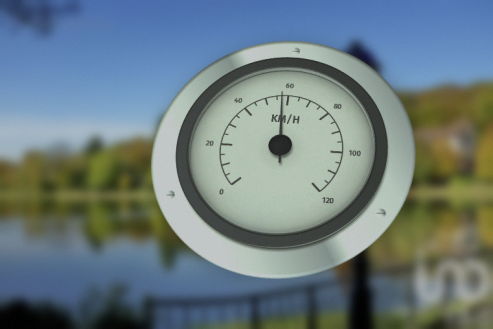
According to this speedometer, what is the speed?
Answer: 57.5 km/h
